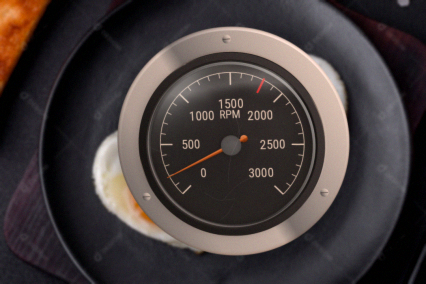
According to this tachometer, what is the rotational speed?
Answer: 200 rpm
